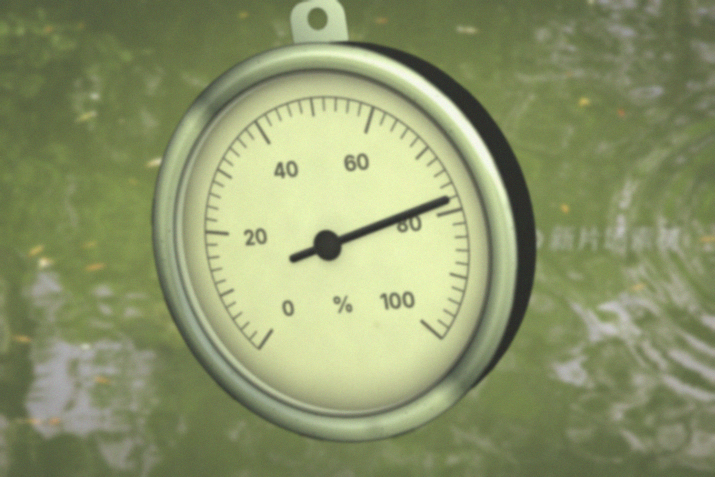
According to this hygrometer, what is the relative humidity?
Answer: 78 %
